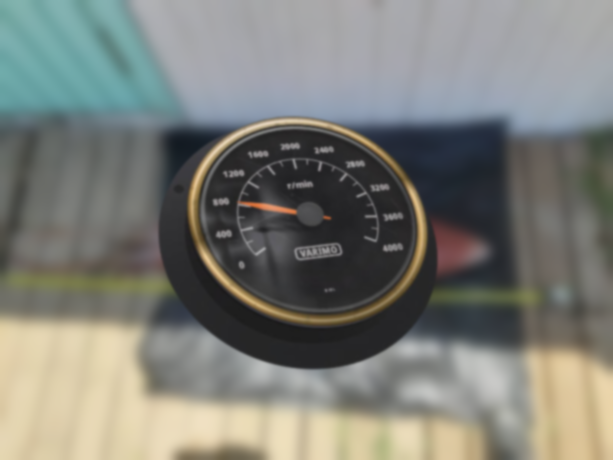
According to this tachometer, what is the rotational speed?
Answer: 800 rpm
